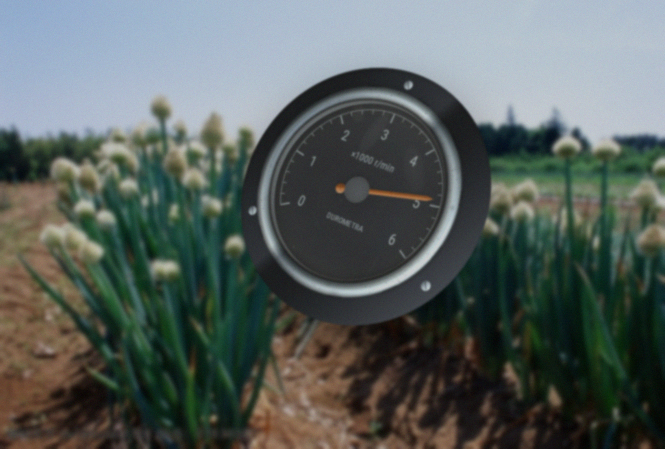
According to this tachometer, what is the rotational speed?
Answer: 4900 rpm
